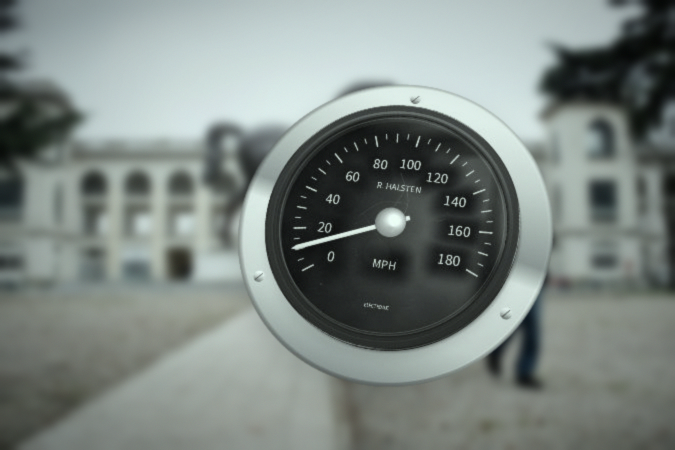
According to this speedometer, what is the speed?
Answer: 10 mph
